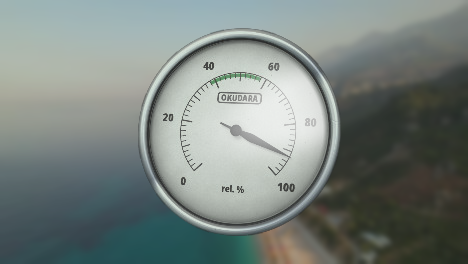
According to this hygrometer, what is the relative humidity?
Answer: 92 %
